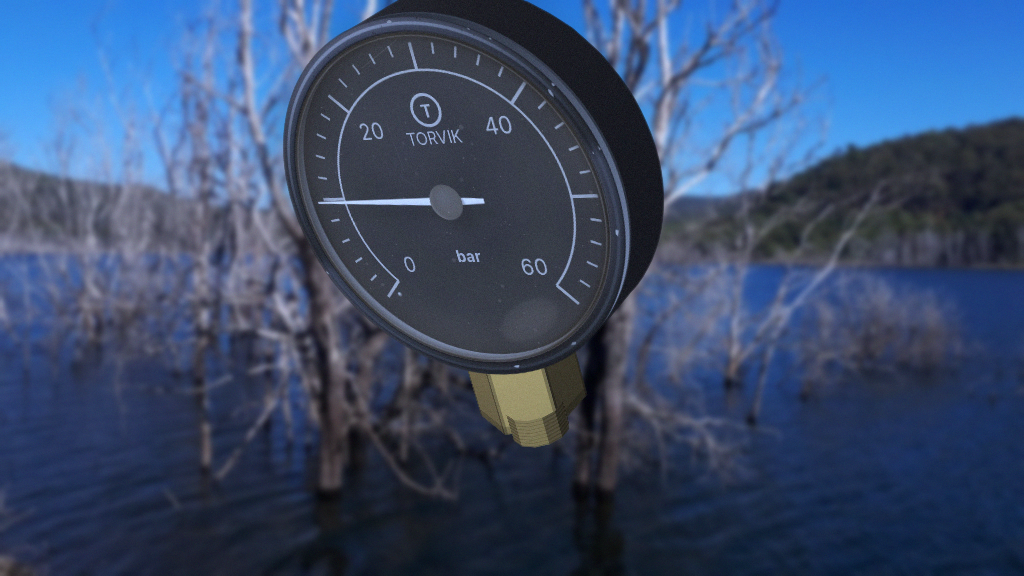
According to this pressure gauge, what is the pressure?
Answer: 10 bar
